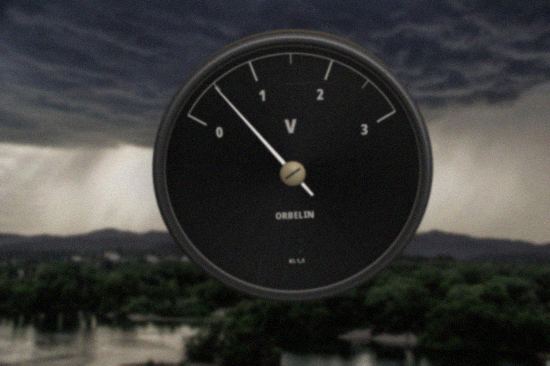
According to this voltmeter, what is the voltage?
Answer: 0.5 V
